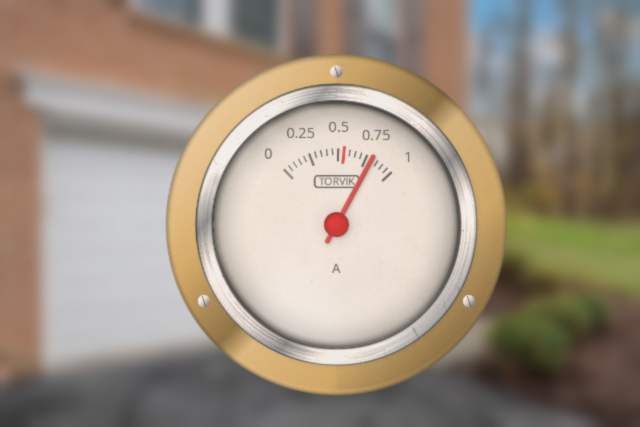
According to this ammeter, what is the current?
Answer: 0.8 A
